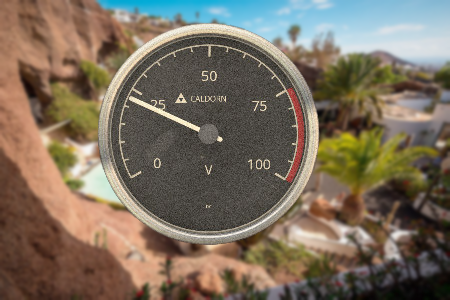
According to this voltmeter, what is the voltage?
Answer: 22.5 V
